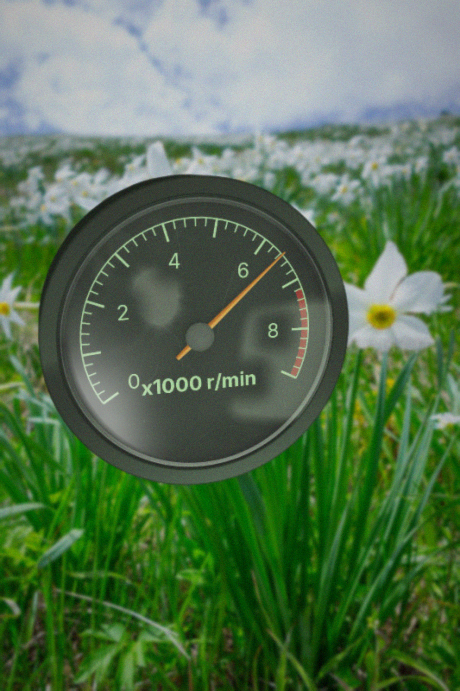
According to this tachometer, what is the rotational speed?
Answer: 6400 rpm
